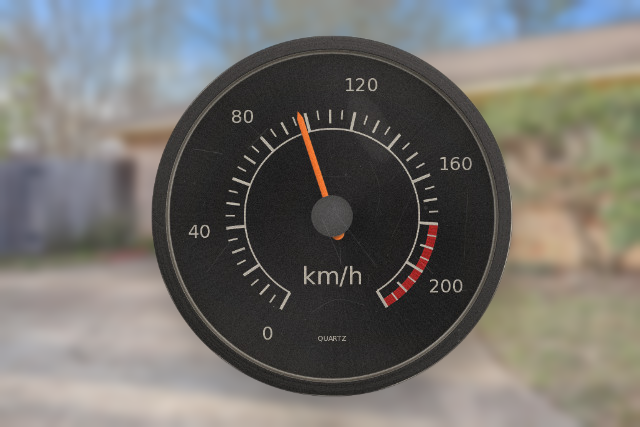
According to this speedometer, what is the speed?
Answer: 97.5 km/h
